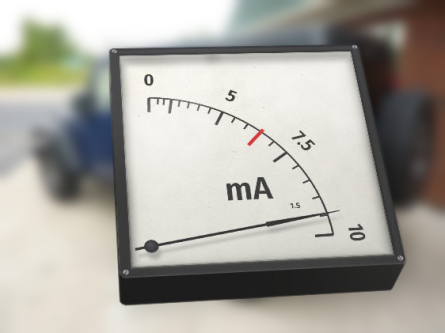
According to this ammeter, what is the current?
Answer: 9.5 mA
